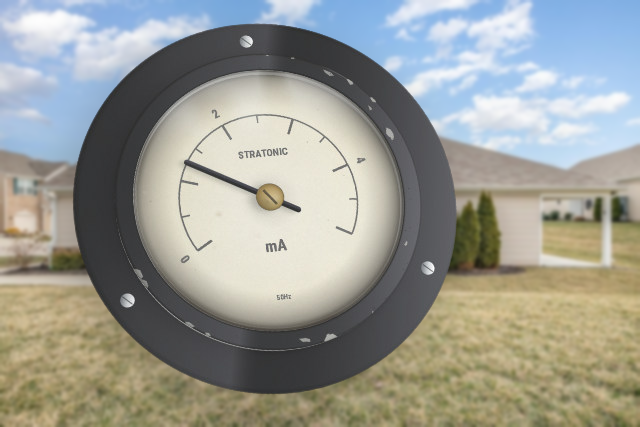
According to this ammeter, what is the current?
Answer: 1.25 mA
